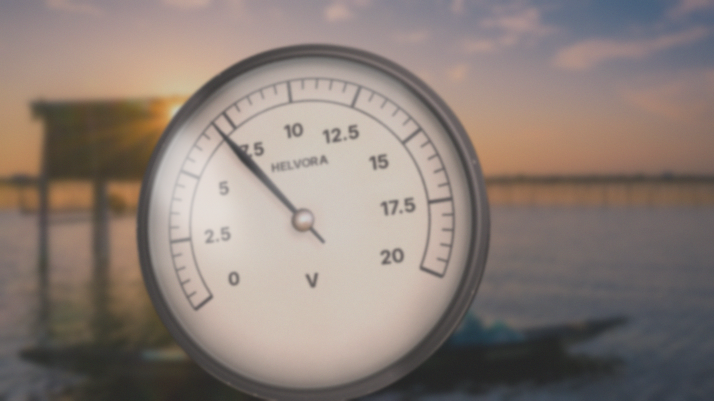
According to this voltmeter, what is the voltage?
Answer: 7 V
